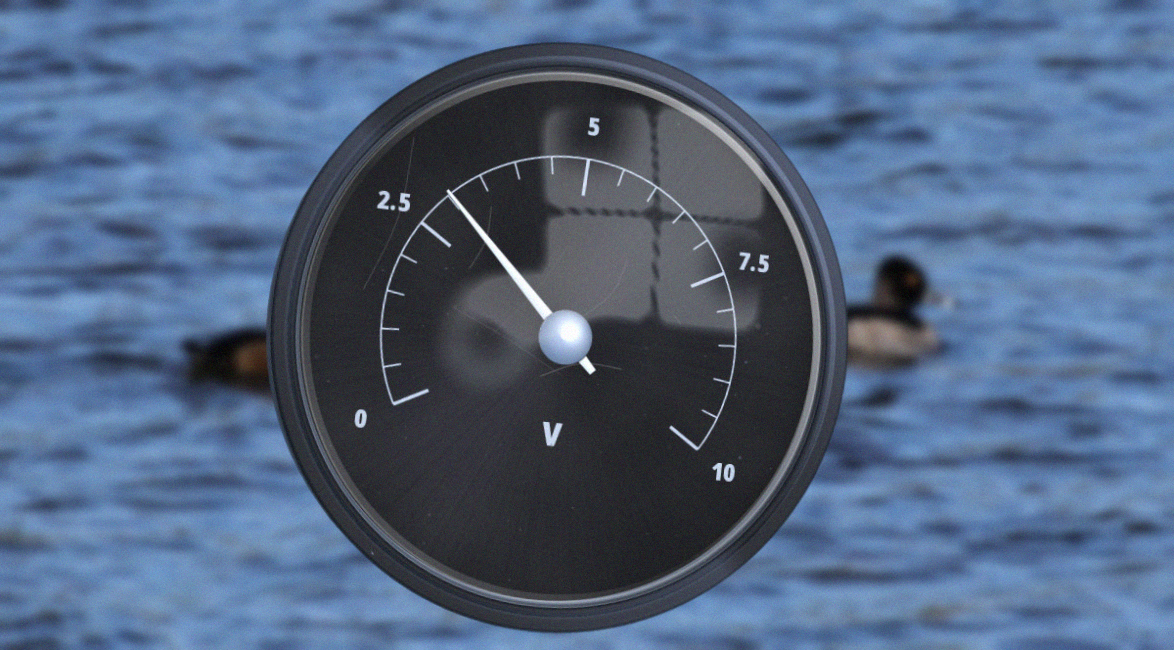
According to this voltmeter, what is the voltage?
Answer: 3 V
